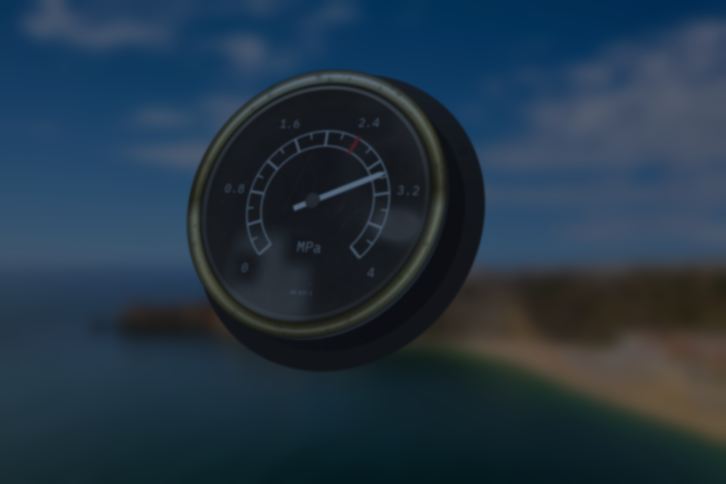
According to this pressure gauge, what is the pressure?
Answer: 3 MPa
